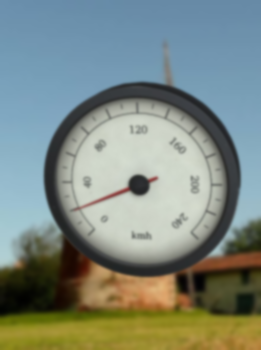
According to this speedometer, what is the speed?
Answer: 20 km/h
